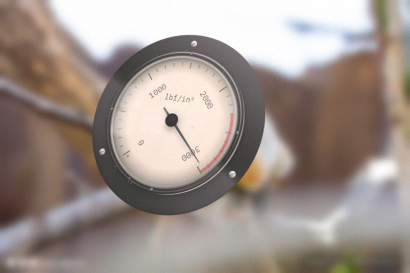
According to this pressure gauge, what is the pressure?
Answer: 2950 psi
